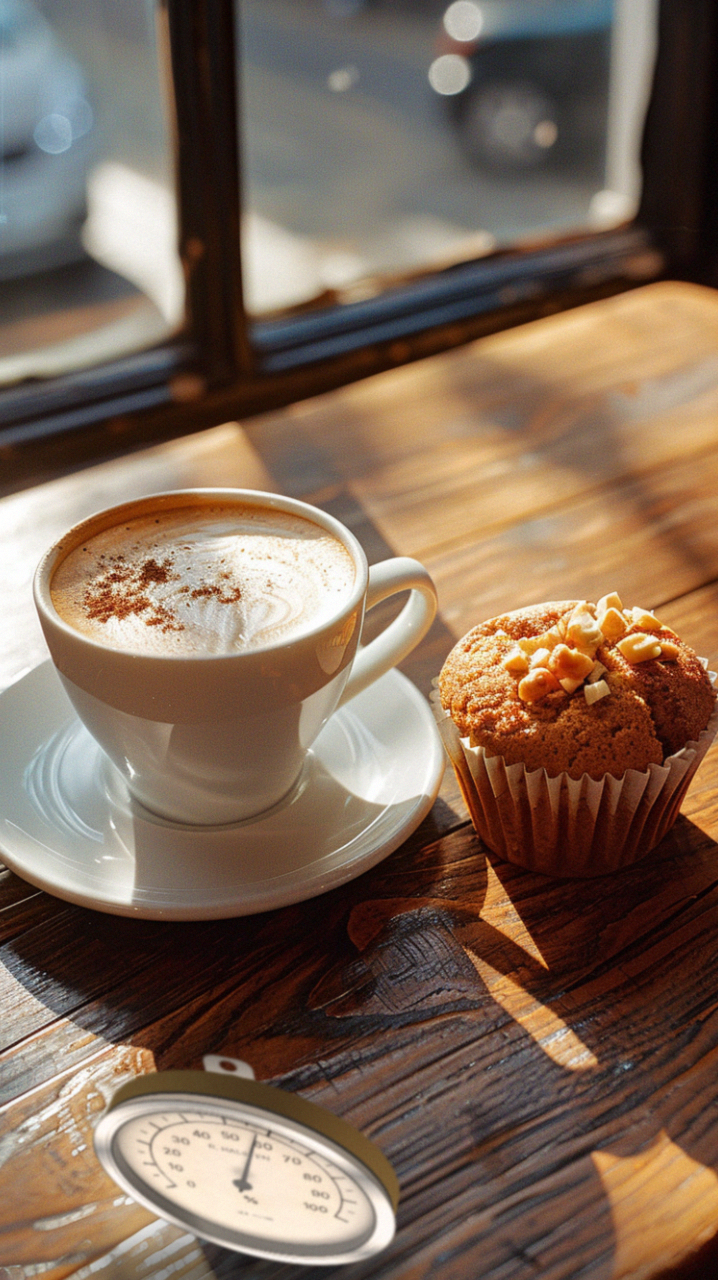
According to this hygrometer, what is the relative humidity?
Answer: 57.5 %
